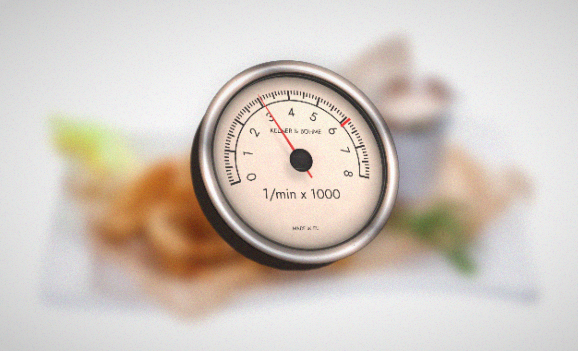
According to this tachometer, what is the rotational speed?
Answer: 3000 rpm
